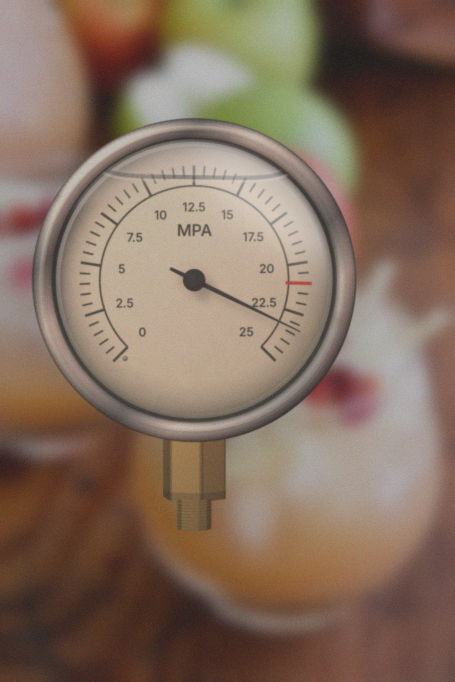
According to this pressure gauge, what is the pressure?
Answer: 23.25 MPa
